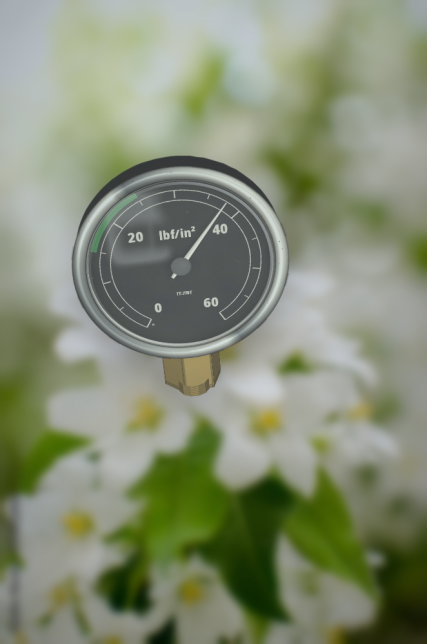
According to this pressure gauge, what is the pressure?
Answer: 37.5 psi
